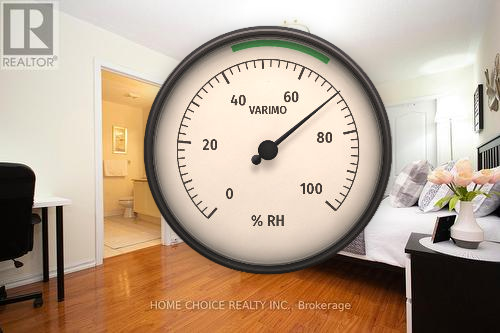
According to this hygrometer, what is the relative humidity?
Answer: 70 %
